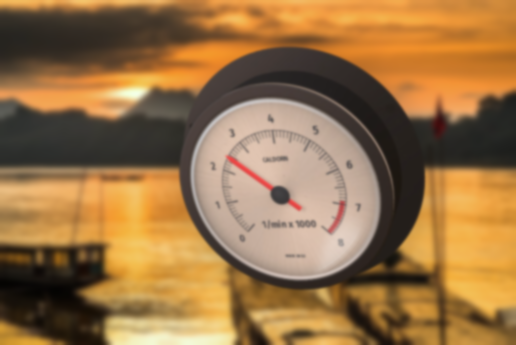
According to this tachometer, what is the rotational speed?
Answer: 2500 rpm
